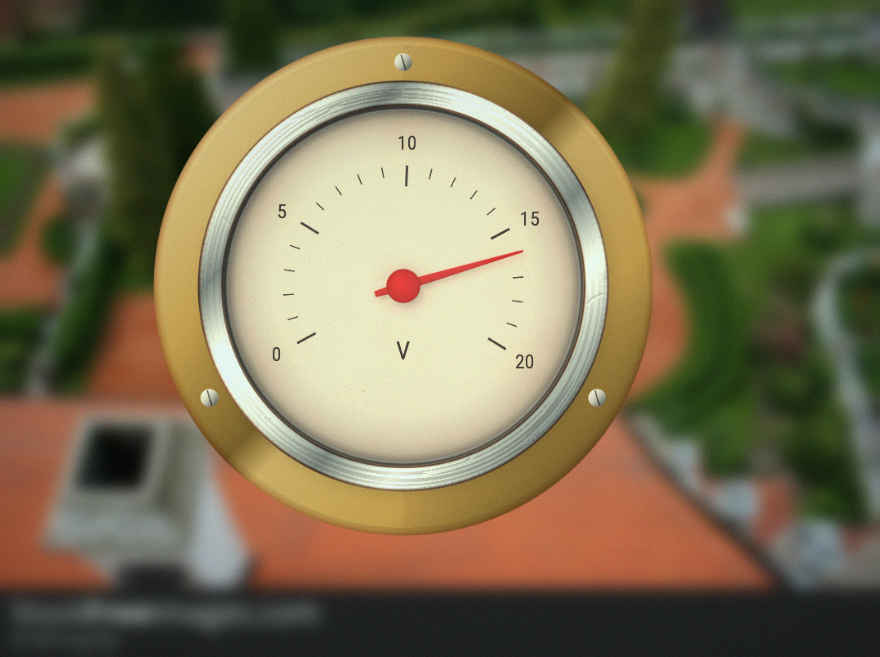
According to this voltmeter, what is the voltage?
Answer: 16 V
